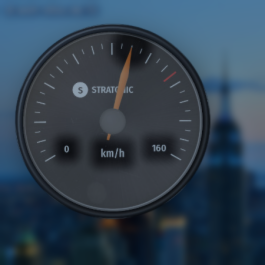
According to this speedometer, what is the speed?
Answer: 90 km/h
